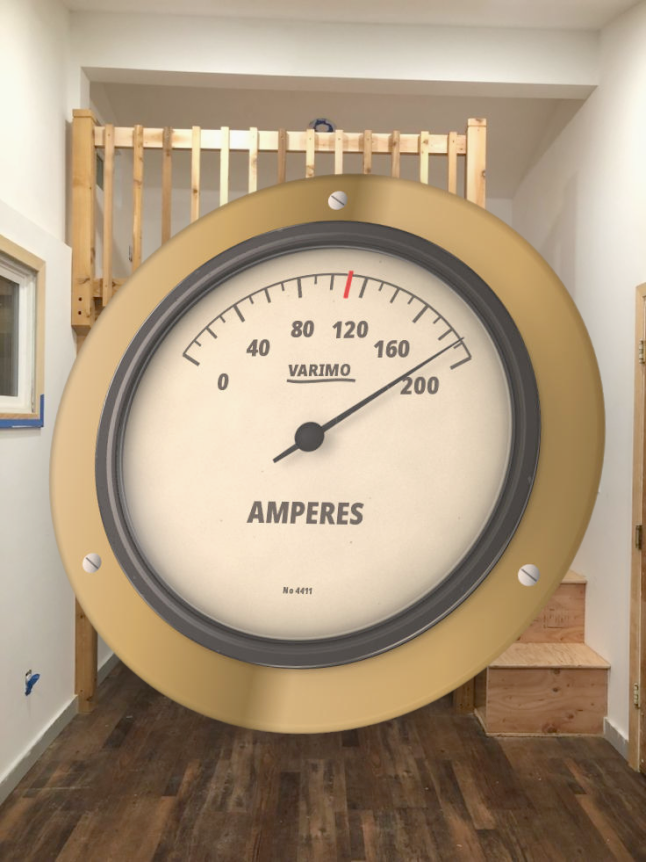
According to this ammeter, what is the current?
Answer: 190 A
